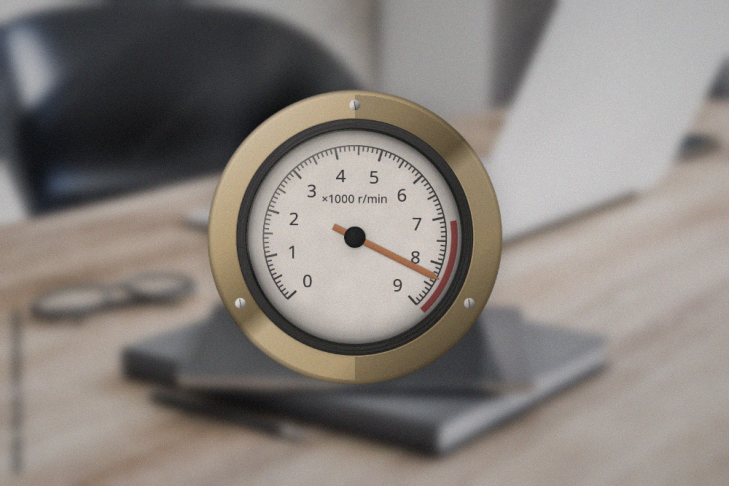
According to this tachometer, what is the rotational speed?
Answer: 8300 rpm
